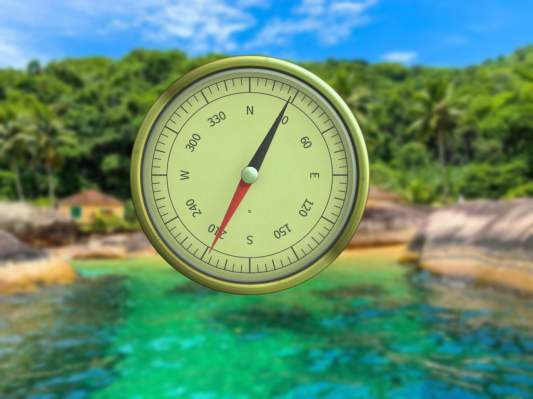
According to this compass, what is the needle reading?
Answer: 207.5 °
